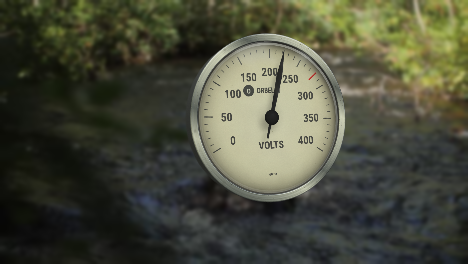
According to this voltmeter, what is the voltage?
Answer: 220 V
